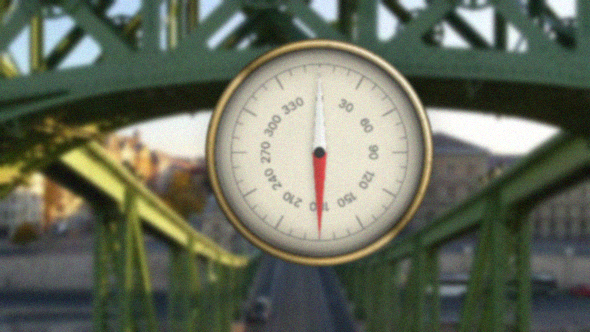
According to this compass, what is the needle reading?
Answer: 180 °
